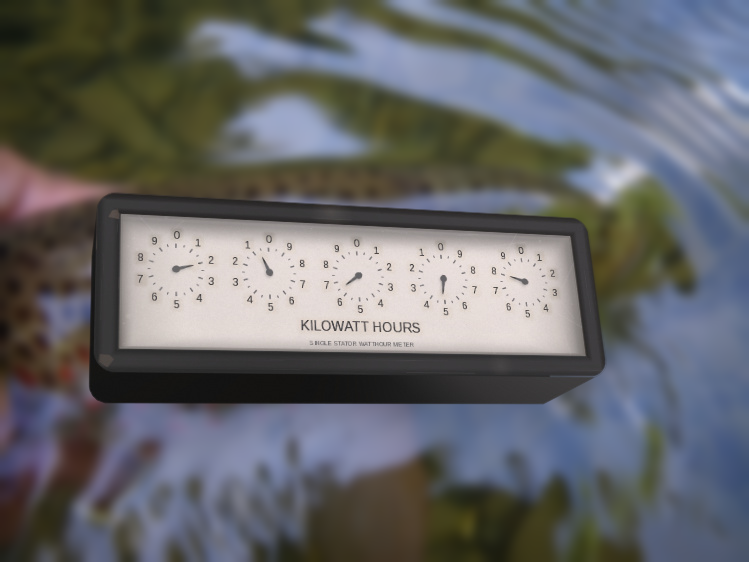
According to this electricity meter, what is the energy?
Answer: 20648 kWh
